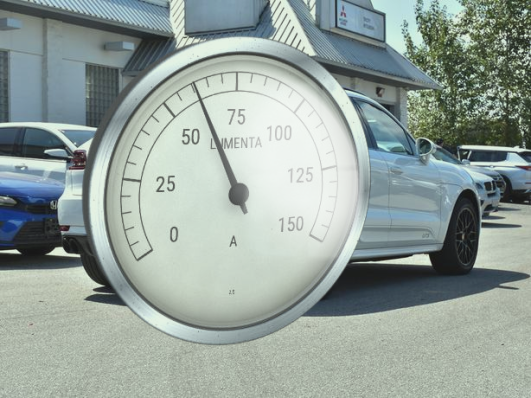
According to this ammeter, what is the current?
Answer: 60 A
